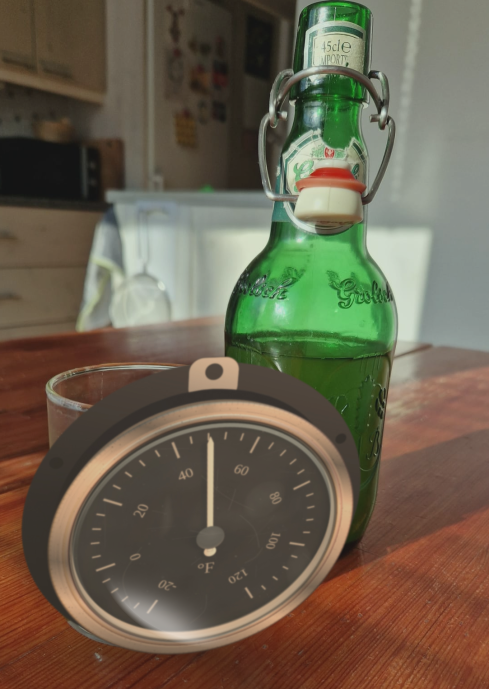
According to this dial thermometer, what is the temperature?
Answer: 48 °F
